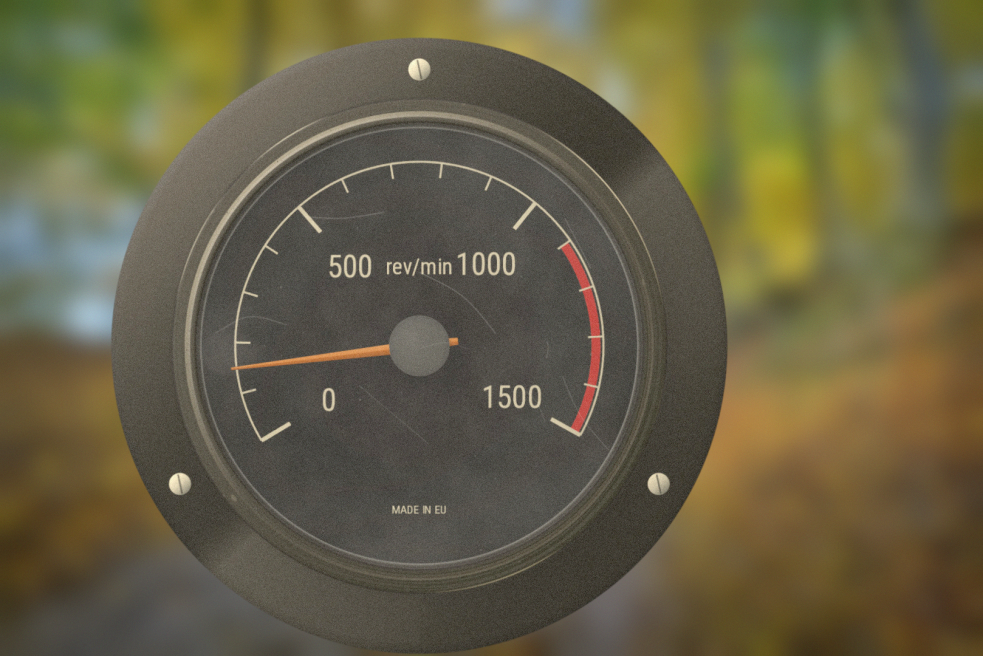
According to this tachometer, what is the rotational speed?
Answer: 150 rpm
